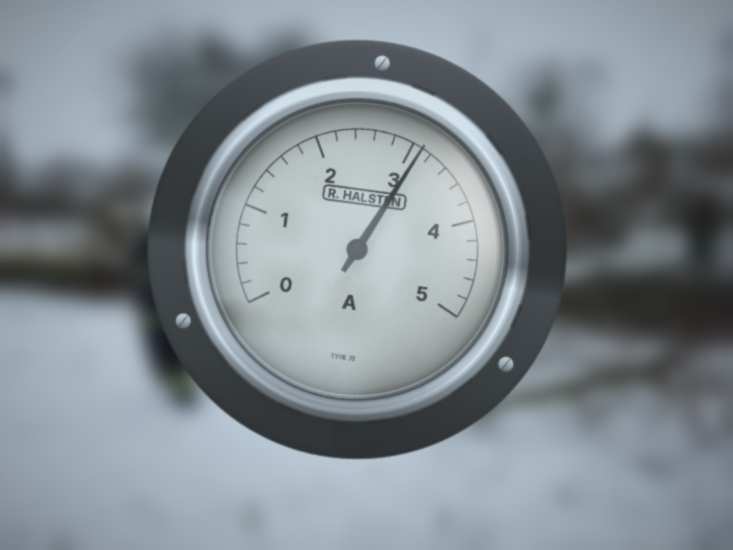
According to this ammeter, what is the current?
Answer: 3.1 A
